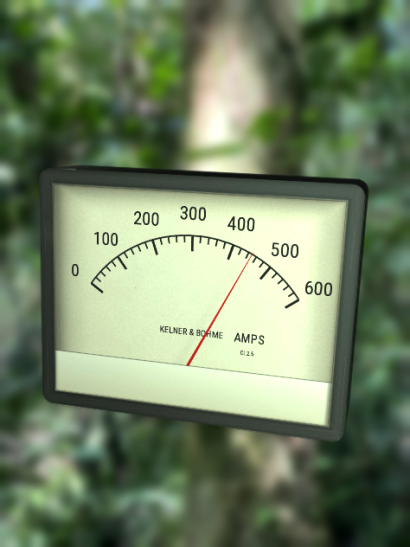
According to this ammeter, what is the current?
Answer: 450 A
